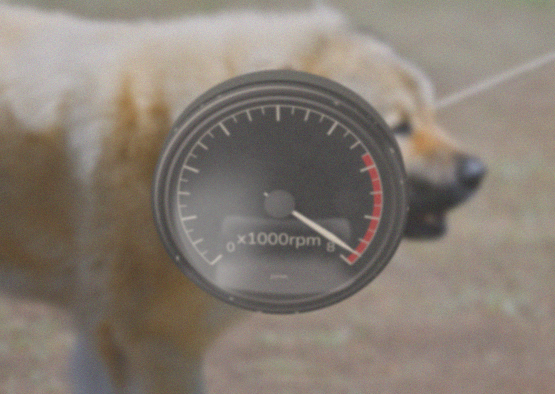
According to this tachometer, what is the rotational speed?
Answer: 7750 rpm
